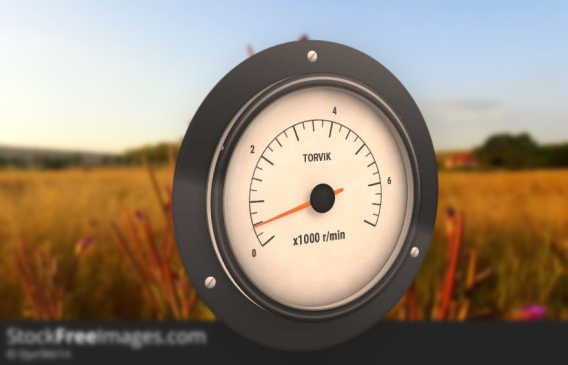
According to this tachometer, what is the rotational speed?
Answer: 500 rpm
